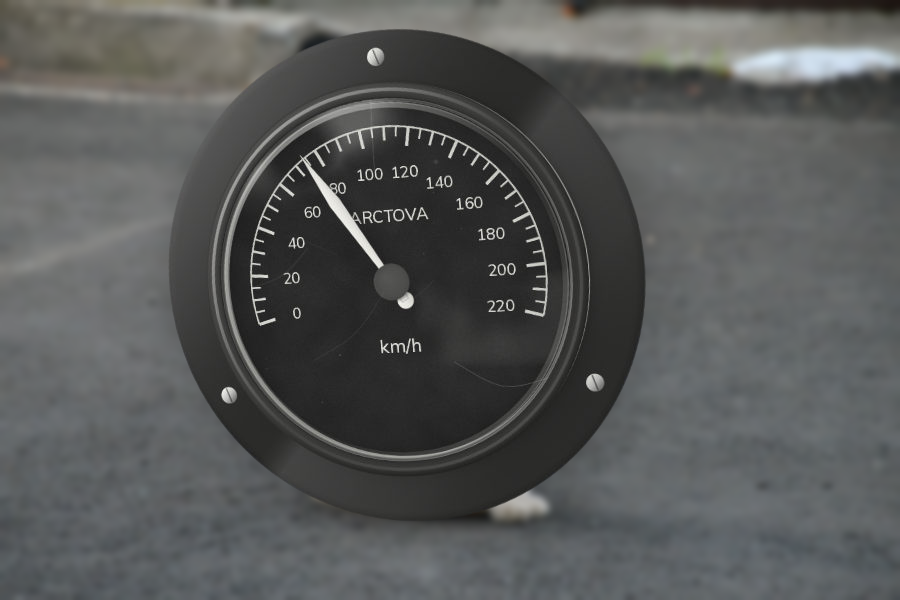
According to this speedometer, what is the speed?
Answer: 75 km/h
